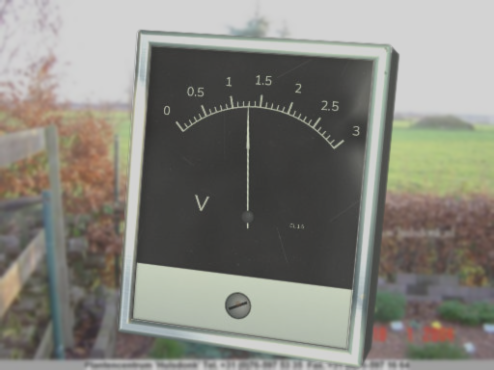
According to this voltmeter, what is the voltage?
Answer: 1.3 V
